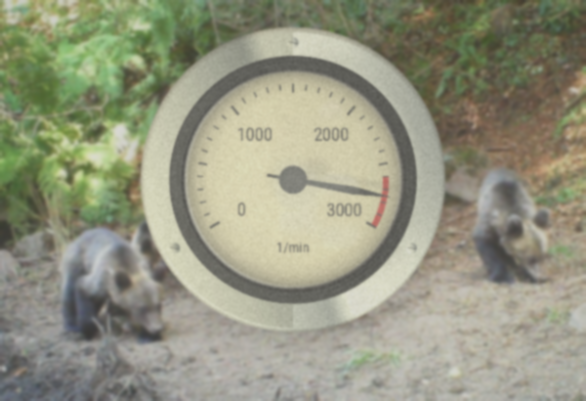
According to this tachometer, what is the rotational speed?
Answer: 2750 rpm
